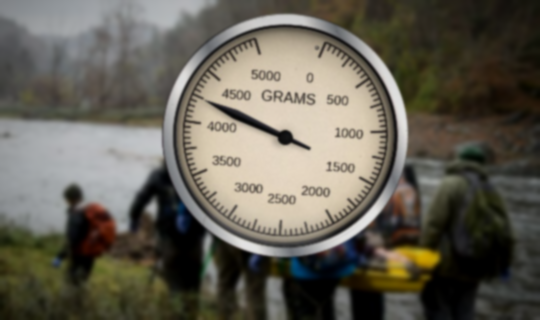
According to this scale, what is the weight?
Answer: 4250 g
